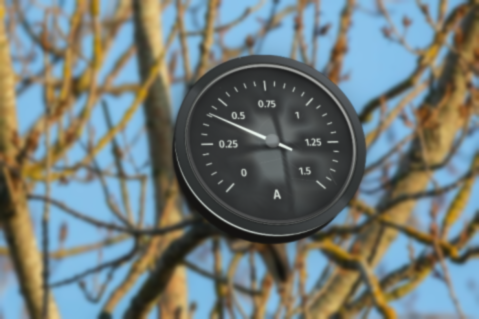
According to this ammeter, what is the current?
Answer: 0.4 A
